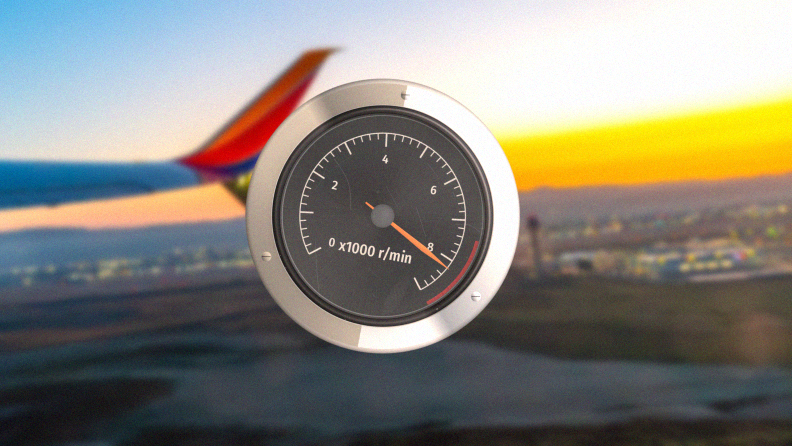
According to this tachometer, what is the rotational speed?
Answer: 8200 rpm
